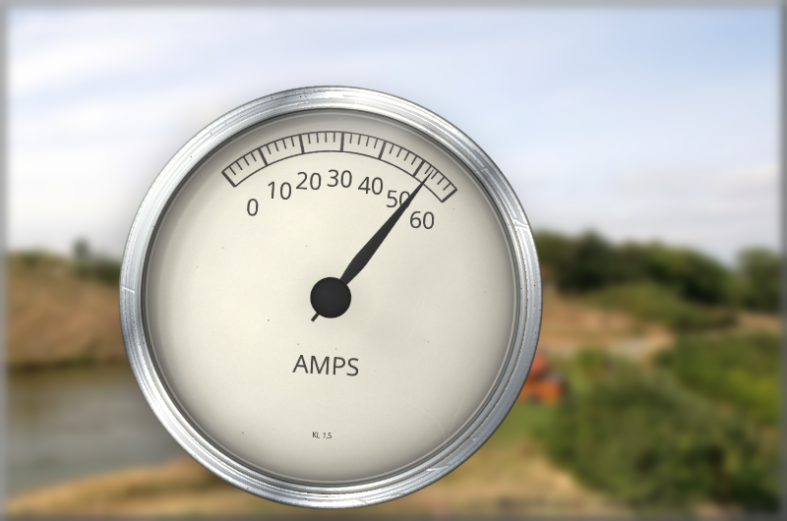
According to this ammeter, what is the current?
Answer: 53 A
